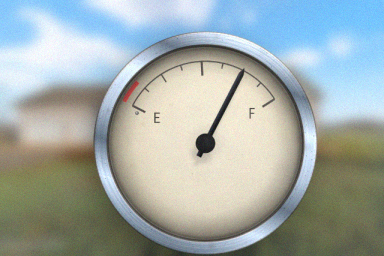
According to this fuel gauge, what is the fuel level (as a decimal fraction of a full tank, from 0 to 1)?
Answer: 0.75
